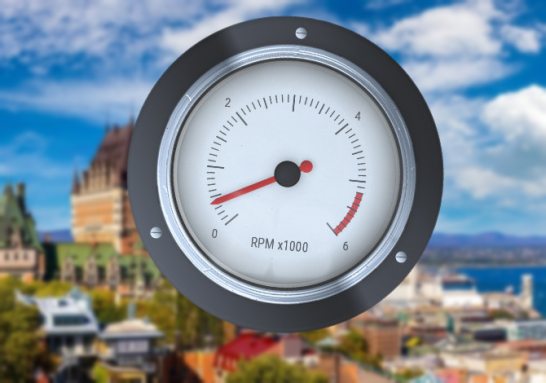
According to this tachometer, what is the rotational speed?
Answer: 400 rpm
